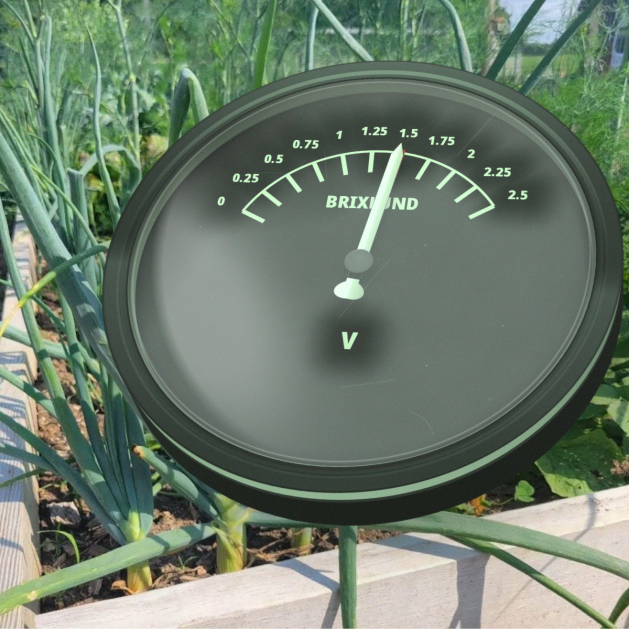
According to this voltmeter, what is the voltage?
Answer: 1.5 V
